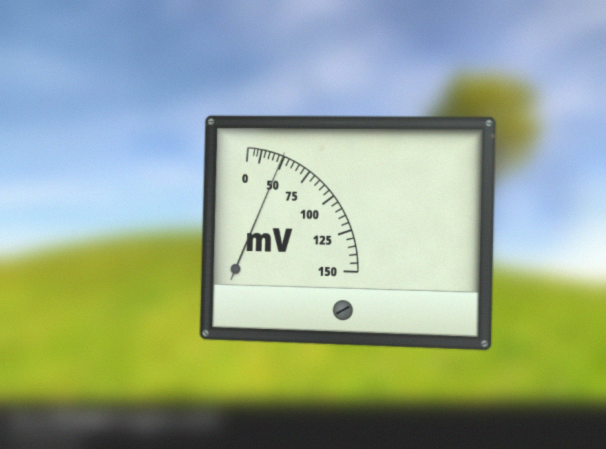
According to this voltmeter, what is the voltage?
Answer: 50 mV
